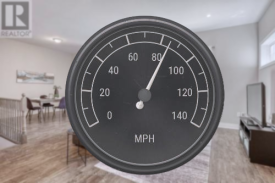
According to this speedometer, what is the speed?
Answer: 85 mph
